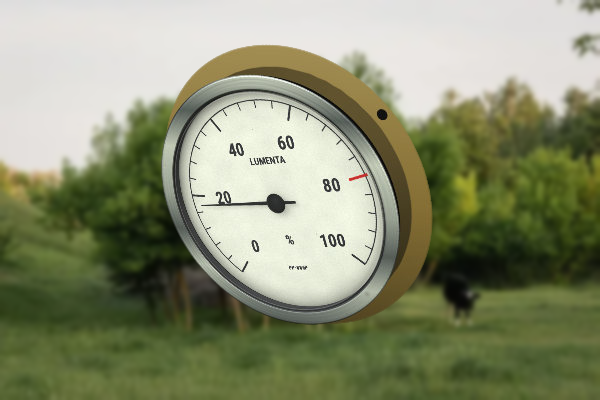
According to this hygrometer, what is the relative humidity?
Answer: 18 %
